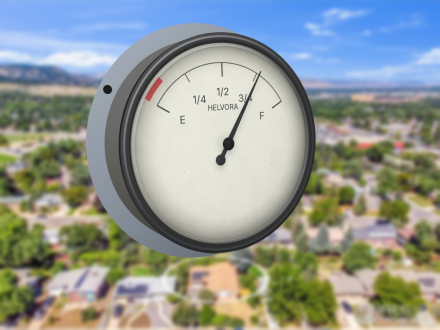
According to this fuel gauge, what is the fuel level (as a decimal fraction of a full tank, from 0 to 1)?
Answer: 0.75
